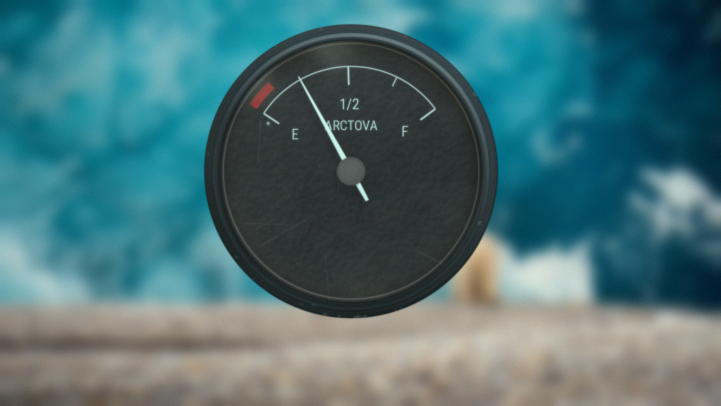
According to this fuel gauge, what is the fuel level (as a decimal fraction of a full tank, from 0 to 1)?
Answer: 0.25
